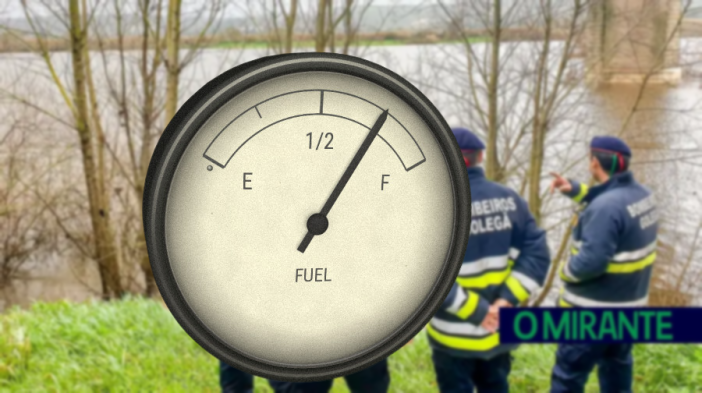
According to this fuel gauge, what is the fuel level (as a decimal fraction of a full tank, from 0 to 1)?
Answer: 0.75
